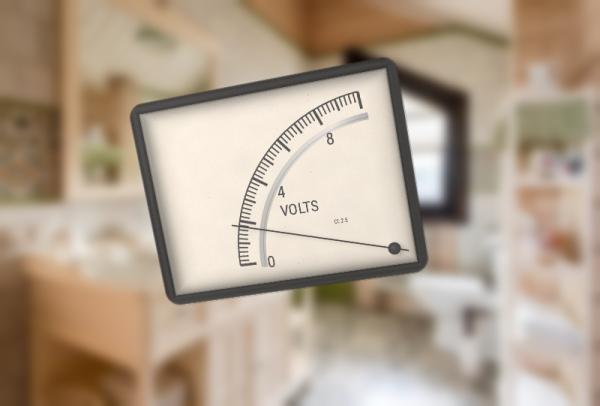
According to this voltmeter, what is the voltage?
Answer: 1.8 V
